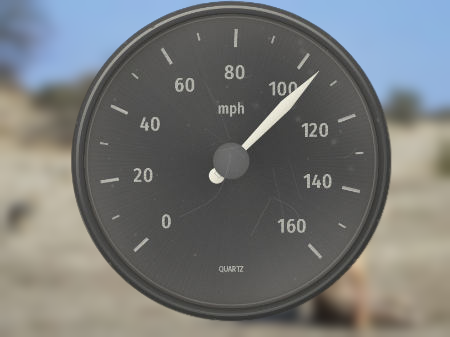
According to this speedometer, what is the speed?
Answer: 105 mph
